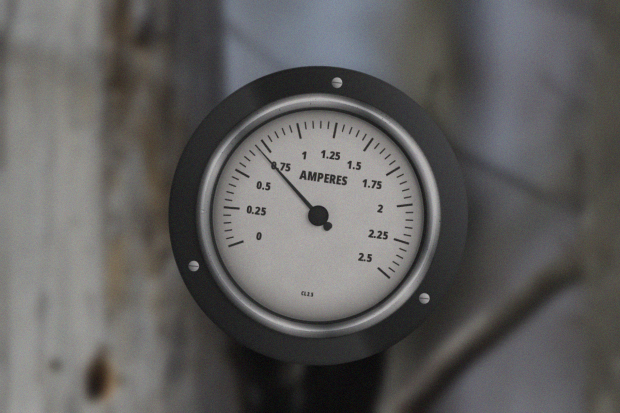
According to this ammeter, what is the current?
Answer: 0.7 A
